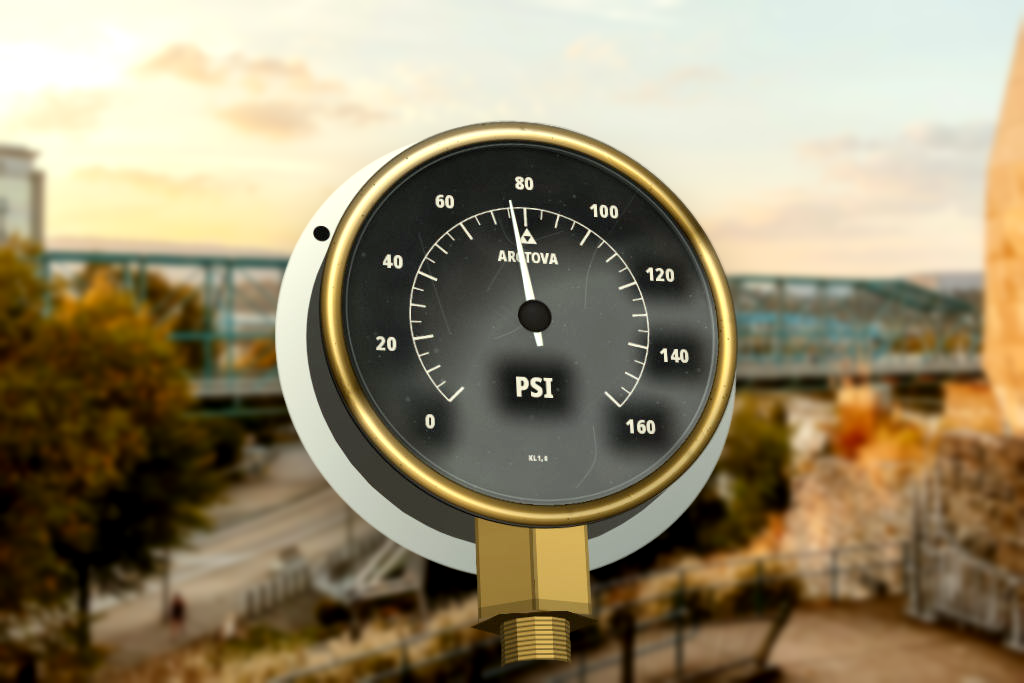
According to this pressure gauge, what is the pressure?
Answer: 75 psi
